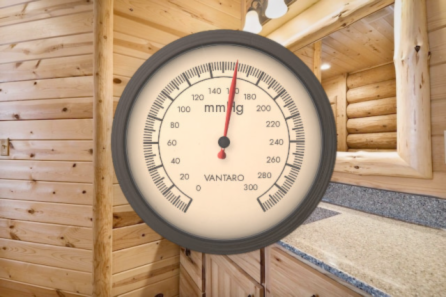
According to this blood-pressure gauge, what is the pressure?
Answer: 160 mmHg
